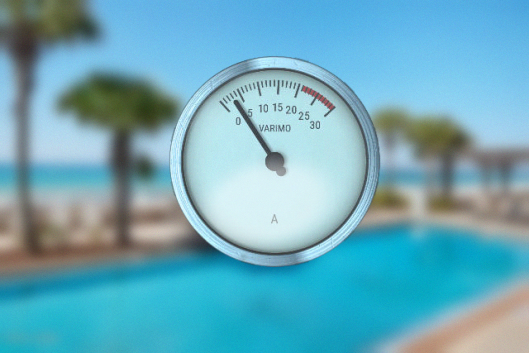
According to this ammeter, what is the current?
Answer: 3 A
